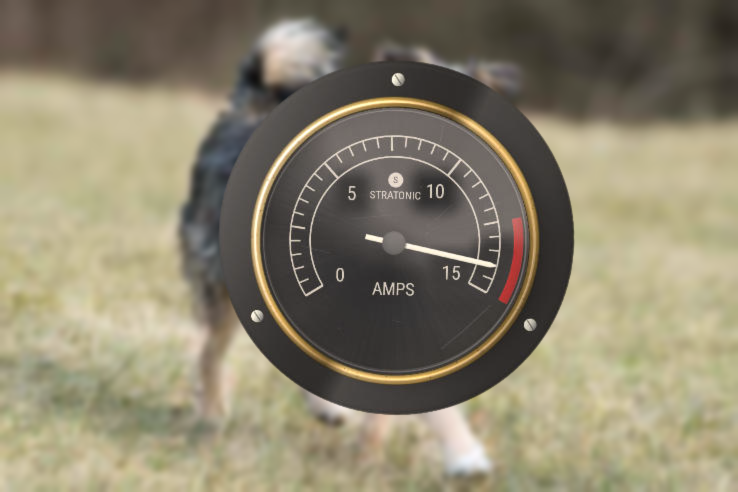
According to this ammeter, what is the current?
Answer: 14 A
